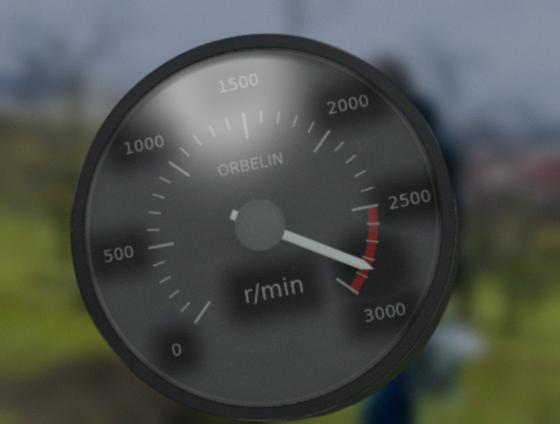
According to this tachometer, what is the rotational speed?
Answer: 2850 rpm
